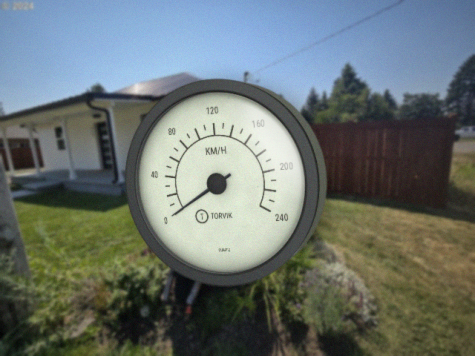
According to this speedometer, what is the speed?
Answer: 0 km/h
